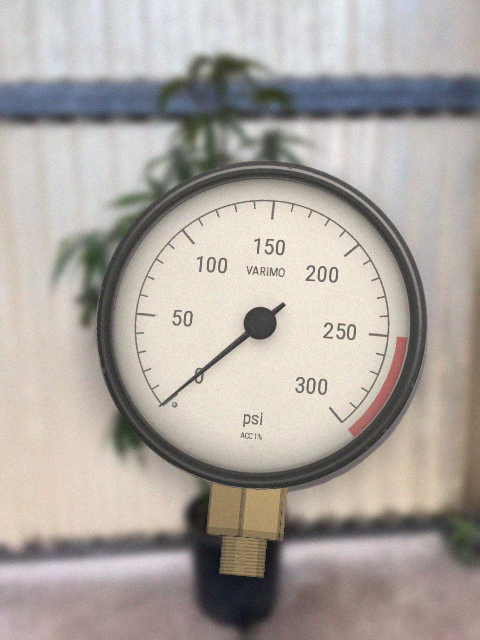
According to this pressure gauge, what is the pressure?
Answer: 0 psi
